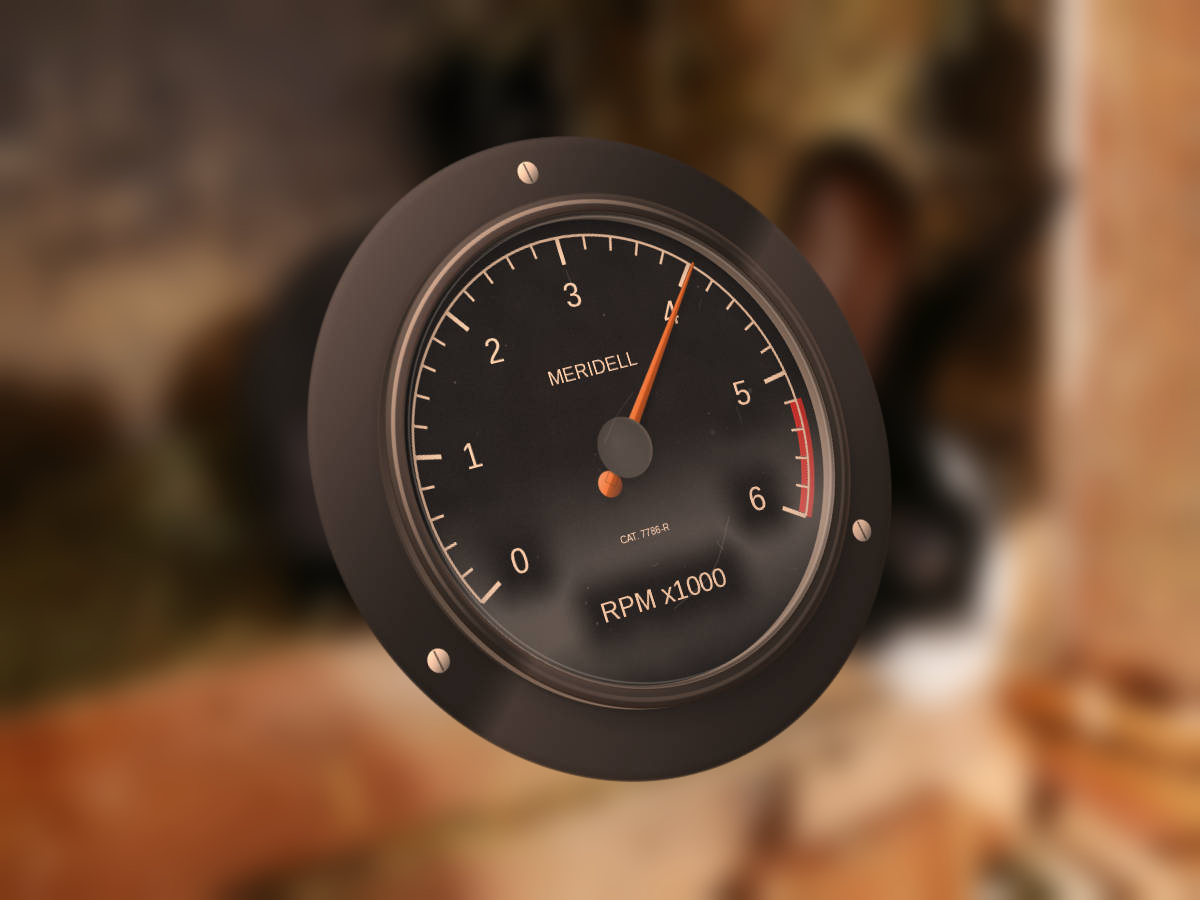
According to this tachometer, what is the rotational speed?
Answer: 4000 rpm
